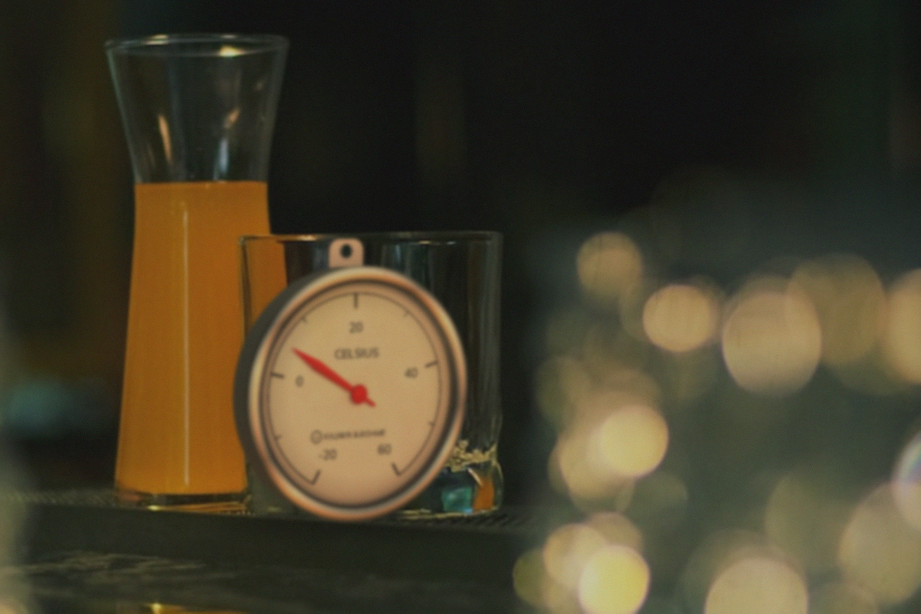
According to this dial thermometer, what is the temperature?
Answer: 5 °C
